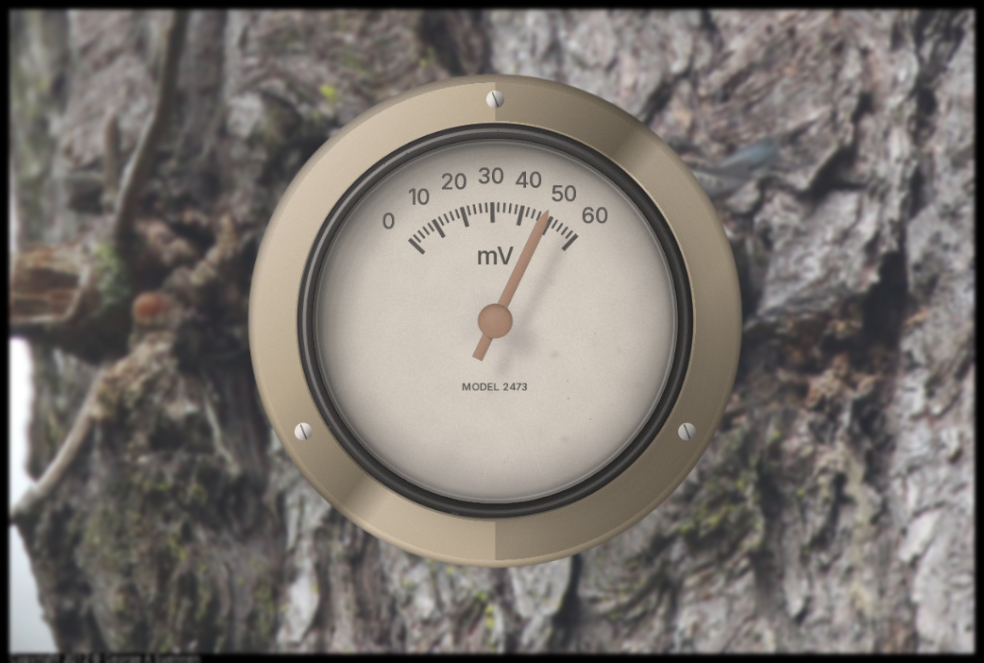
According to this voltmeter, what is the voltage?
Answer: 48 mV
